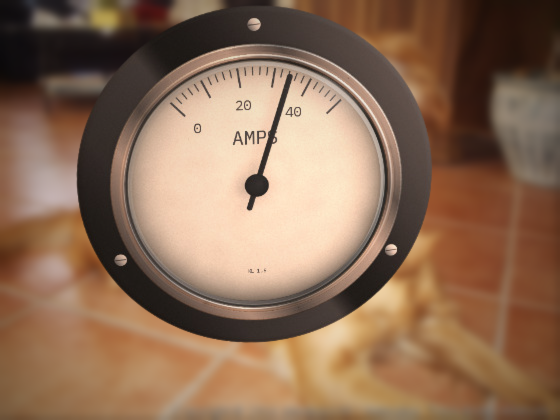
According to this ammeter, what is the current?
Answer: 34 A
